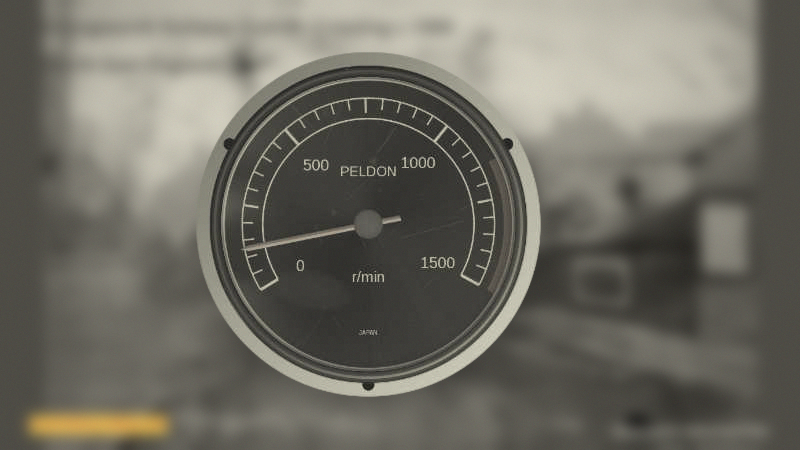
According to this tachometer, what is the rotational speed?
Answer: 125 rpm
